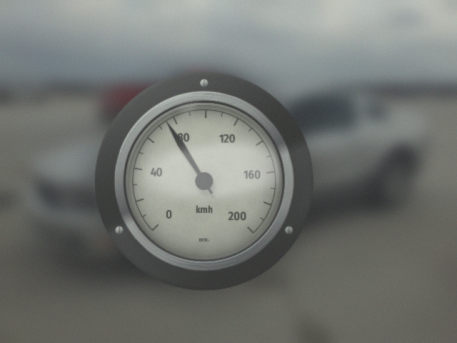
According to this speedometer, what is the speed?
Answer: 75 km/h
